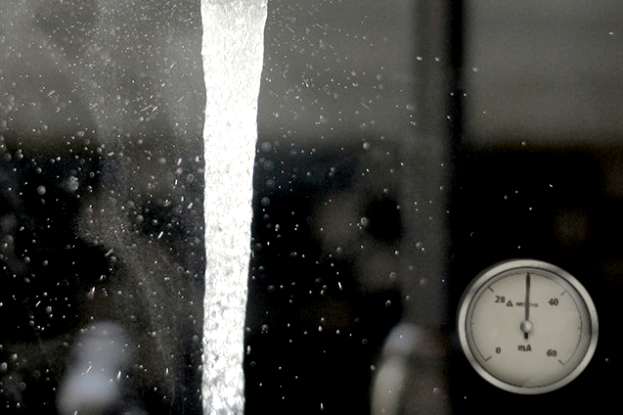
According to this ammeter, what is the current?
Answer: 30 mA
